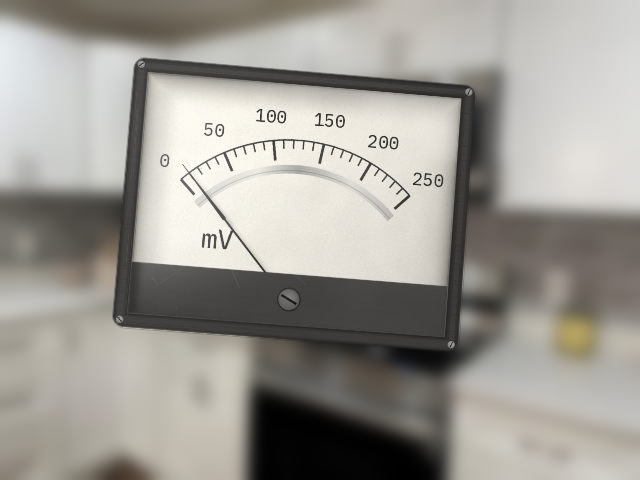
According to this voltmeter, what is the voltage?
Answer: 10 mV
